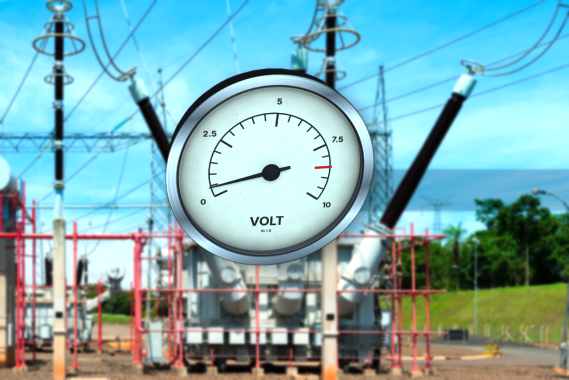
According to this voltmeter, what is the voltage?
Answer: 0.5 V
